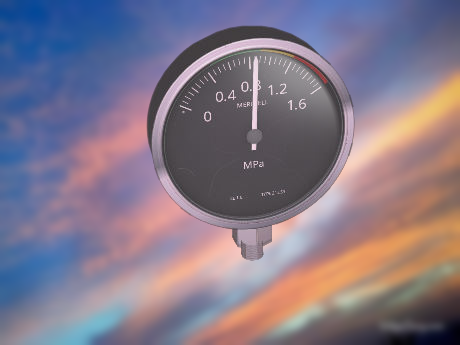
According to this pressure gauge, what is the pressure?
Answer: 0.85 MPa
